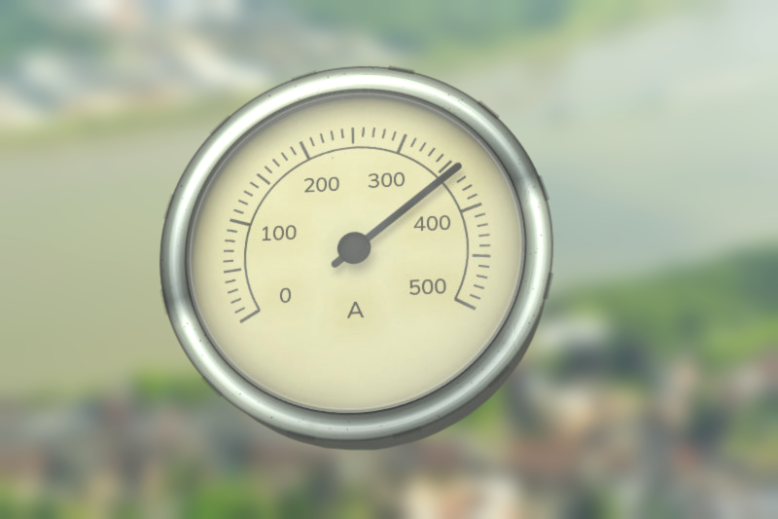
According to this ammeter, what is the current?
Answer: 360 A
